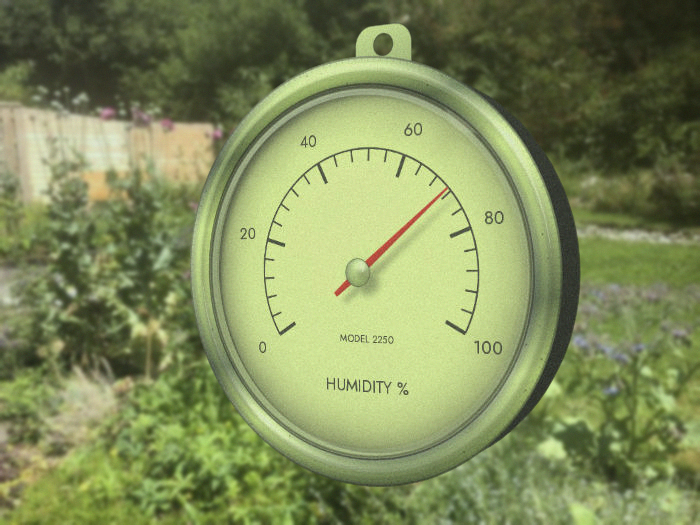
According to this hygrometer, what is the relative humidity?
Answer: 72 %
